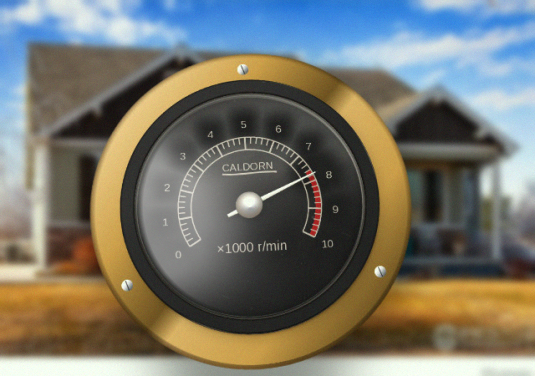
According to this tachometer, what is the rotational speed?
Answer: 7800 rpm
